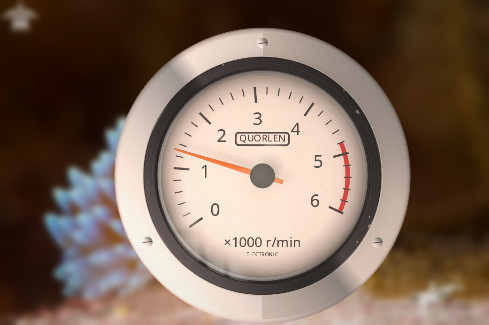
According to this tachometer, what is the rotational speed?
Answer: 1300 rpm
